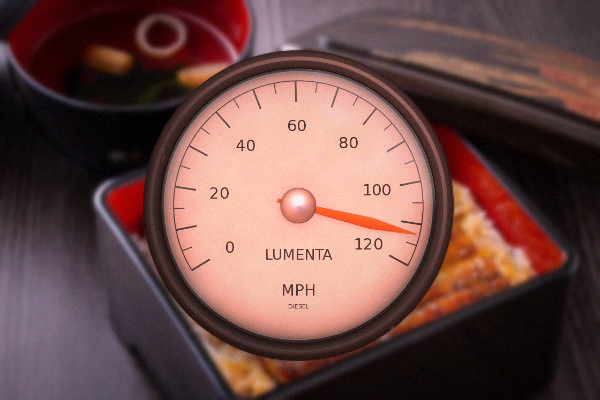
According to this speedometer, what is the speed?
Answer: 112.5 mph
